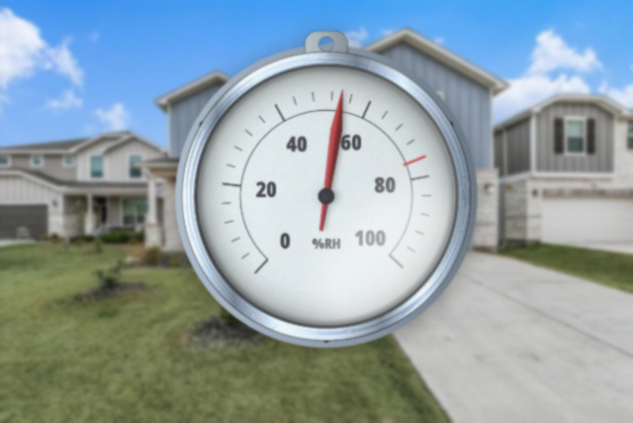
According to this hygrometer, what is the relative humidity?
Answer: 54 %
